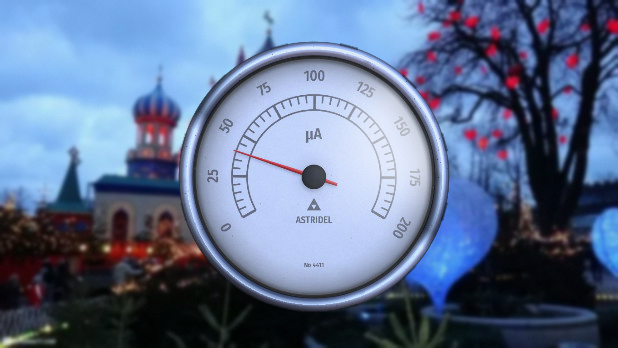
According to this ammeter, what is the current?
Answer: 40 µA
